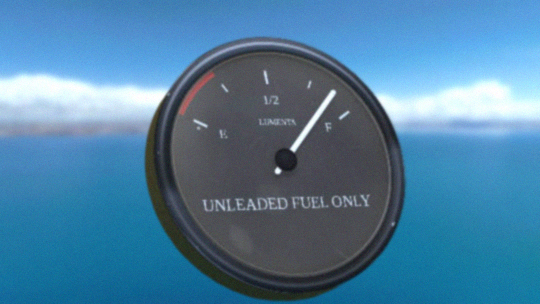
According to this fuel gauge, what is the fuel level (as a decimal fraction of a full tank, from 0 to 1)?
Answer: 0.875
